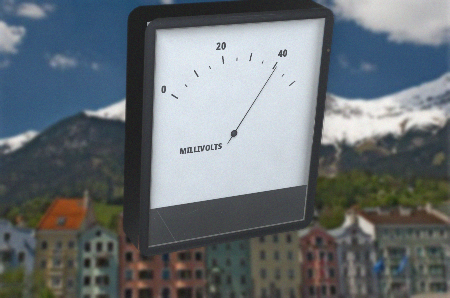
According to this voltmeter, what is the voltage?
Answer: 40 mV
